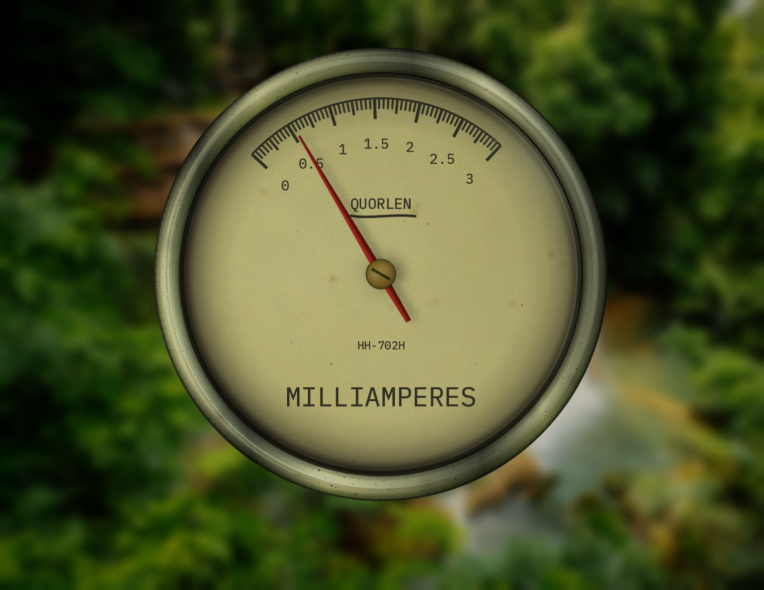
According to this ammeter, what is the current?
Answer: 0.55 mA
